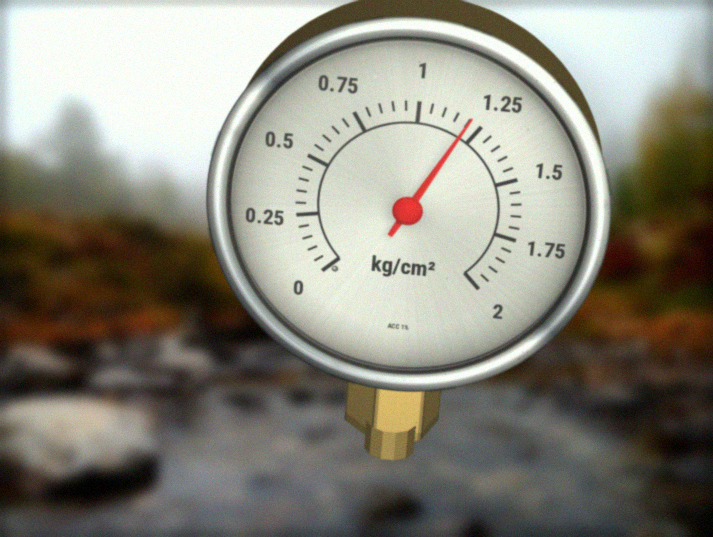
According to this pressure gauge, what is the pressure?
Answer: 1.2 kg/cm²
